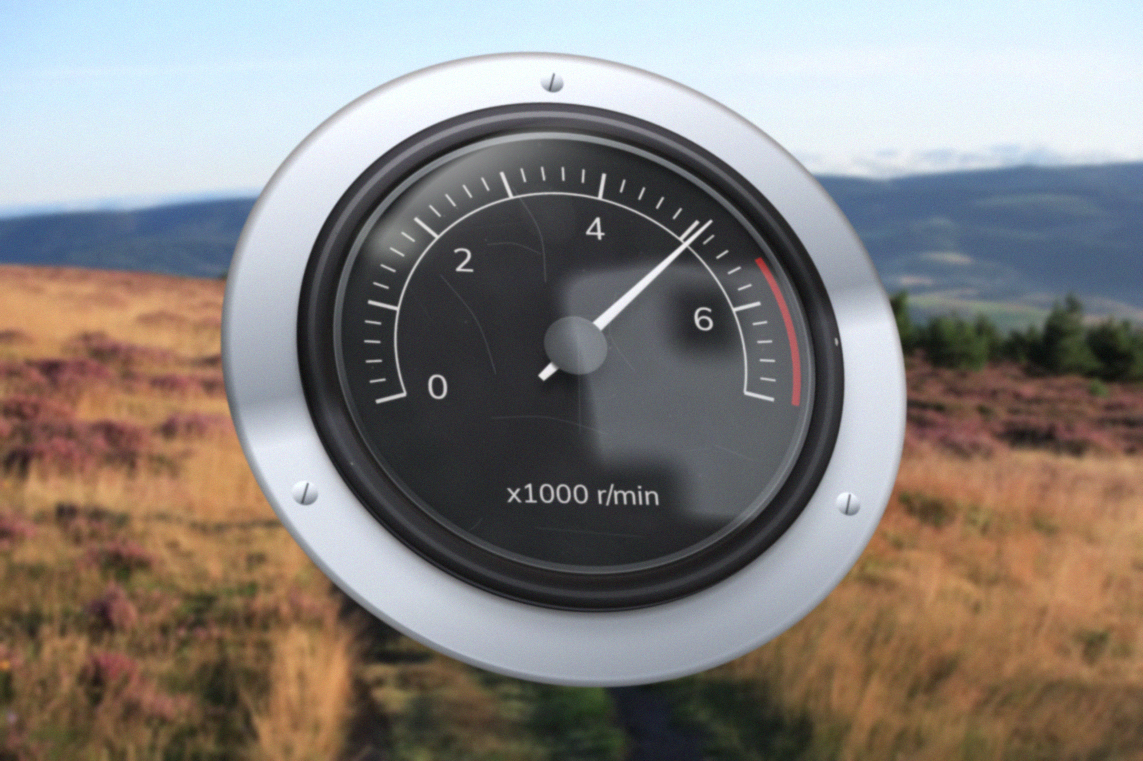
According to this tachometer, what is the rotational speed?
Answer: 5100 rpm
